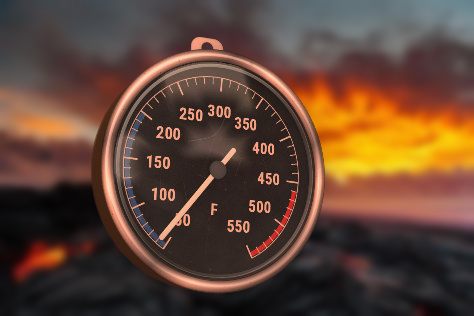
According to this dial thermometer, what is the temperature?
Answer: 60 °F
